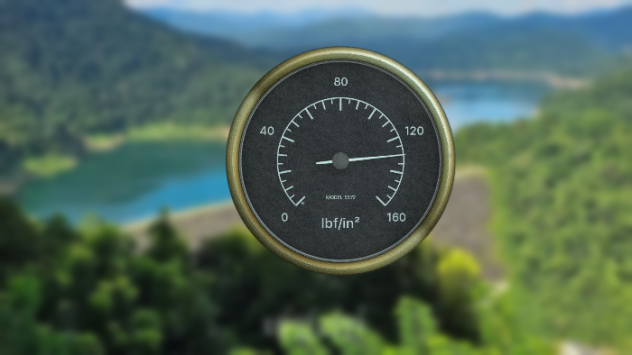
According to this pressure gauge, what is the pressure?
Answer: 130 psi
